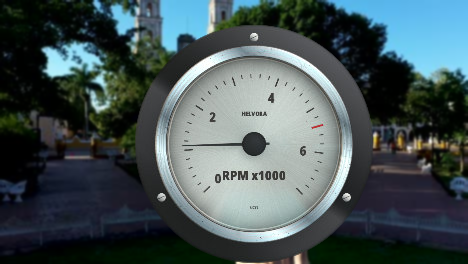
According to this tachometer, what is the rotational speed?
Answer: 1100 rpm
